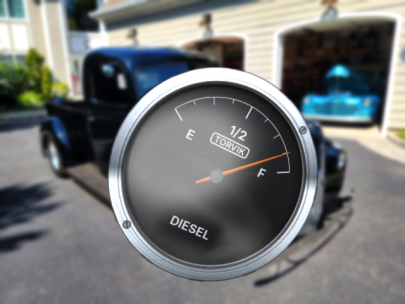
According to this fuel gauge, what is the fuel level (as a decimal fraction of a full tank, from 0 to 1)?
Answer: 0.875
